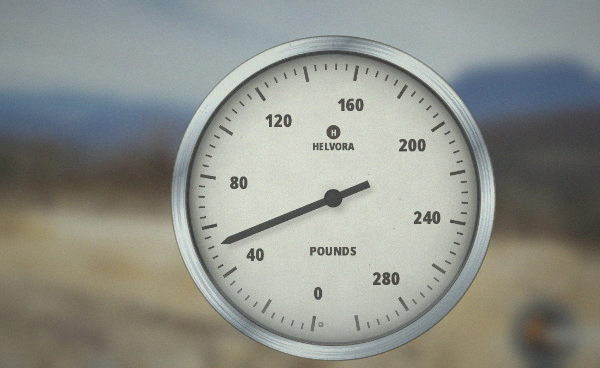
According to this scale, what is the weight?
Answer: 52 lb
